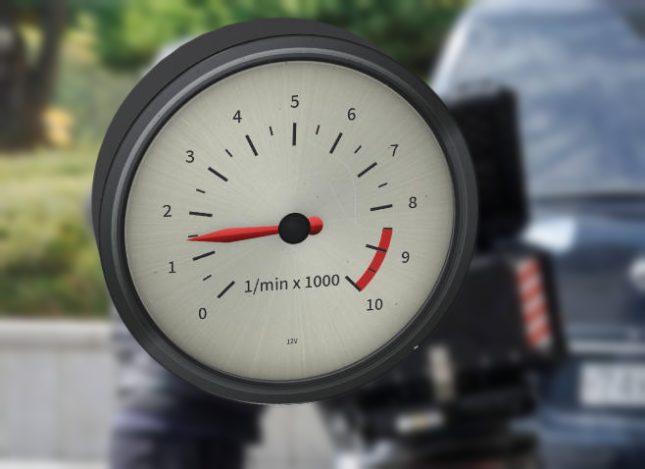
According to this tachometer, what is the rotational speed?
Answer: 1500 rpm
